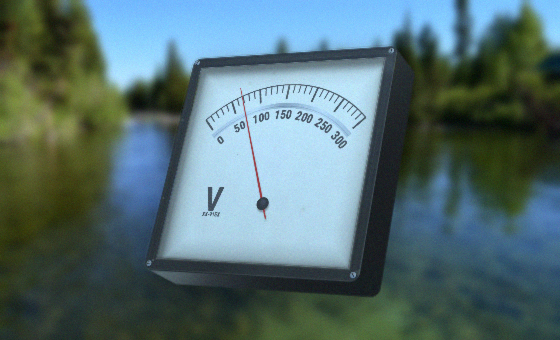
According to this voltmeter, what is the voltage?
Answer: 70 V
